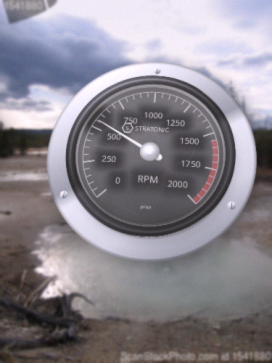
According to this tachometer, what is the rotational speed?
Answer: 550 rpm
